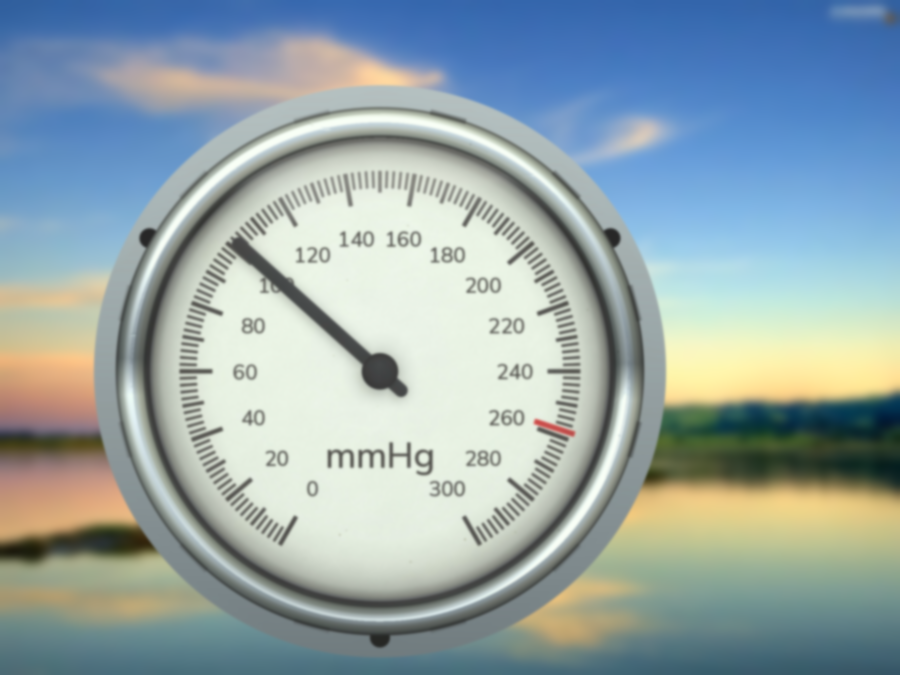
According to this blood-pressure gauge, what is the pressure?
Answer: 102 mmHg
